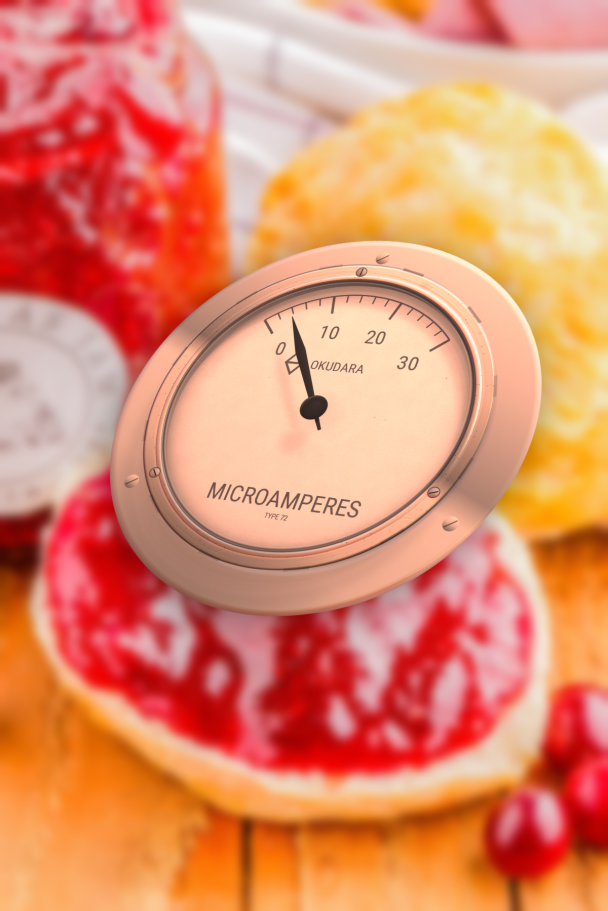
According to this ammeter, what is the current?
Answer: 4 µA
